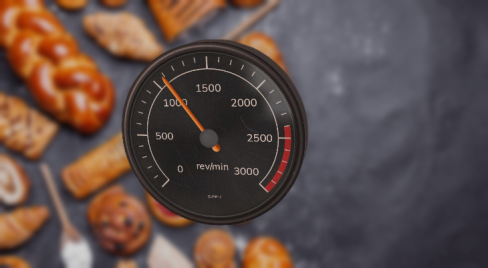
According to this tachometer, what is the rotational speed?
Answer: 1100 rpm
